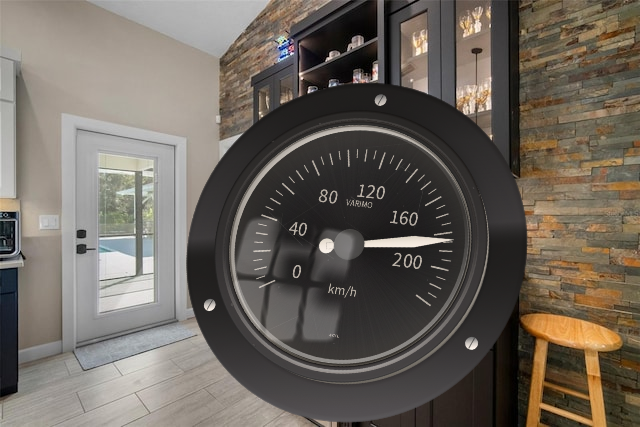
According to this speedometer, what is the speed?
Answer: 185 km/h
